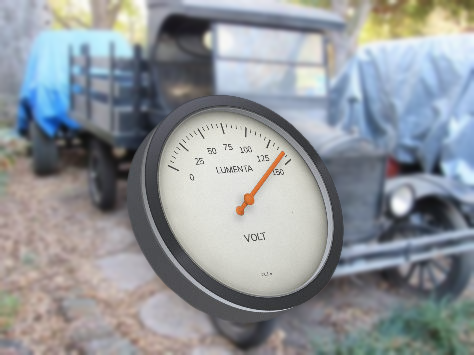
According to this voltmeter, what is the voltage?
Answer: 140 V
